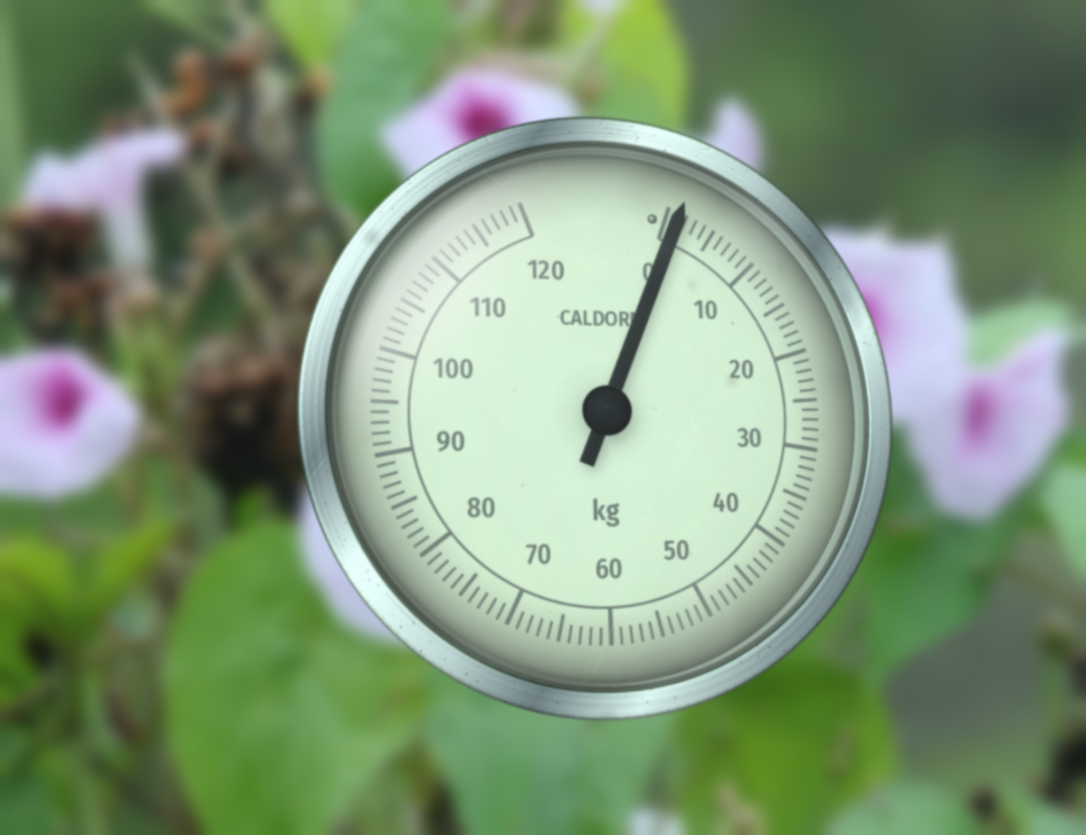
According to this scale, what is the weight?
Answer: 1 kg
